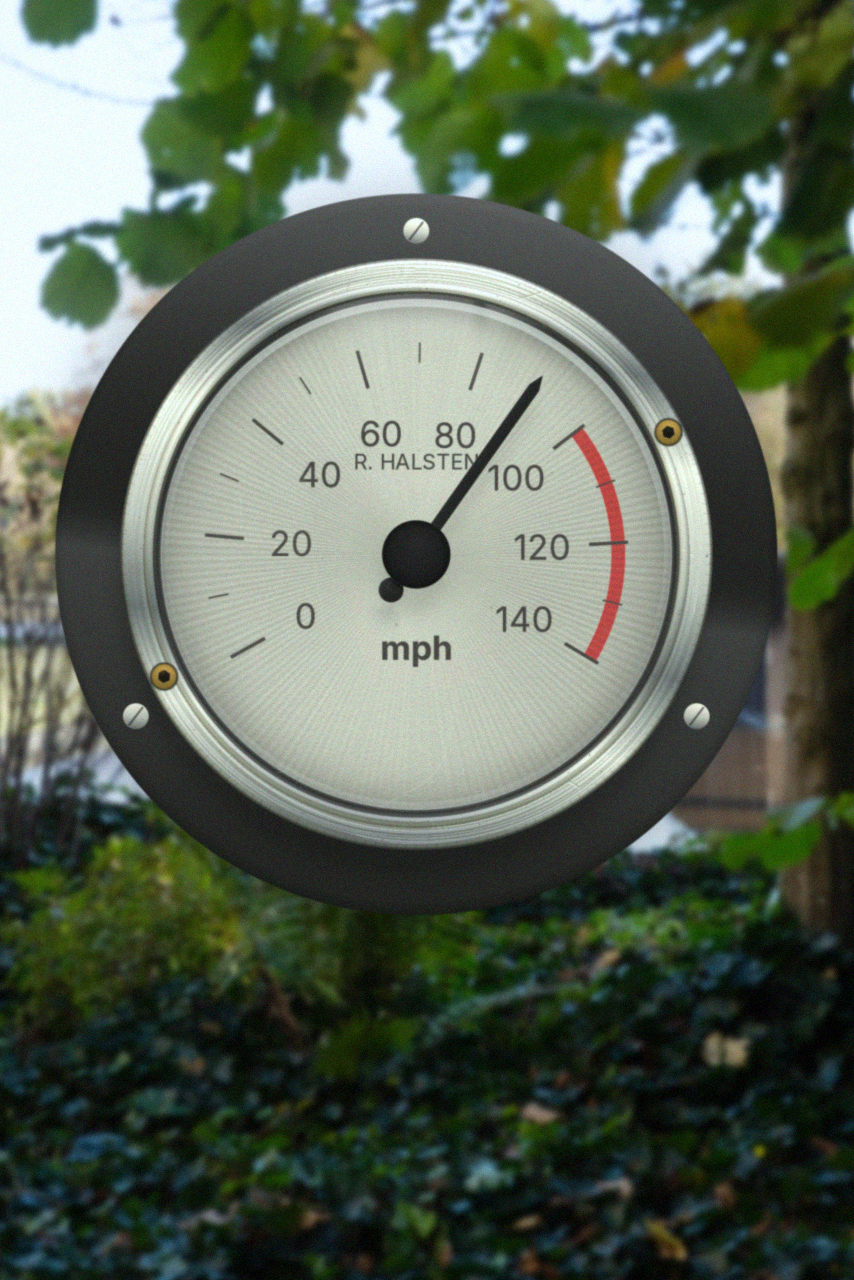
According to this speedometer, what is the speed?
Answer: 90 mph
